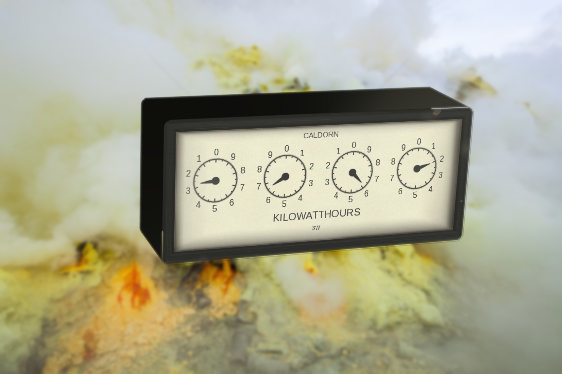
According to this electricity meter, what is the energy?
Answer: 2662 kWh
